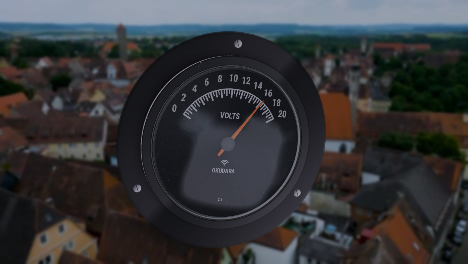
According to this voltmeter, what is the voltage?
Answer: 16 V
